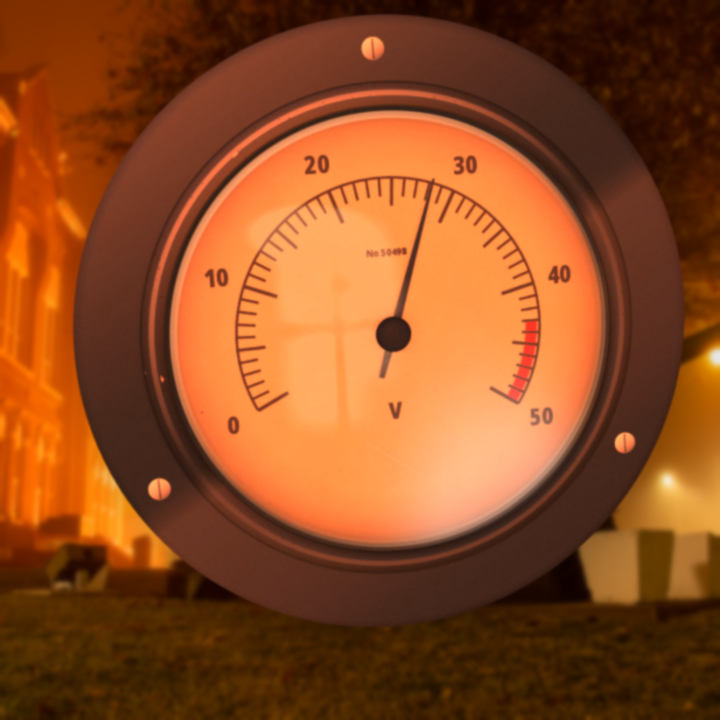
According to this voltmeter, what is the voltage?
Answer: 28 V
